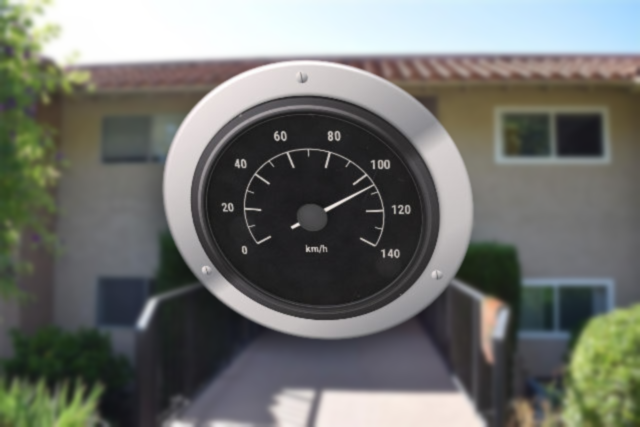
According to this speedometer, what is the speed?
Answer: 105 km/h
